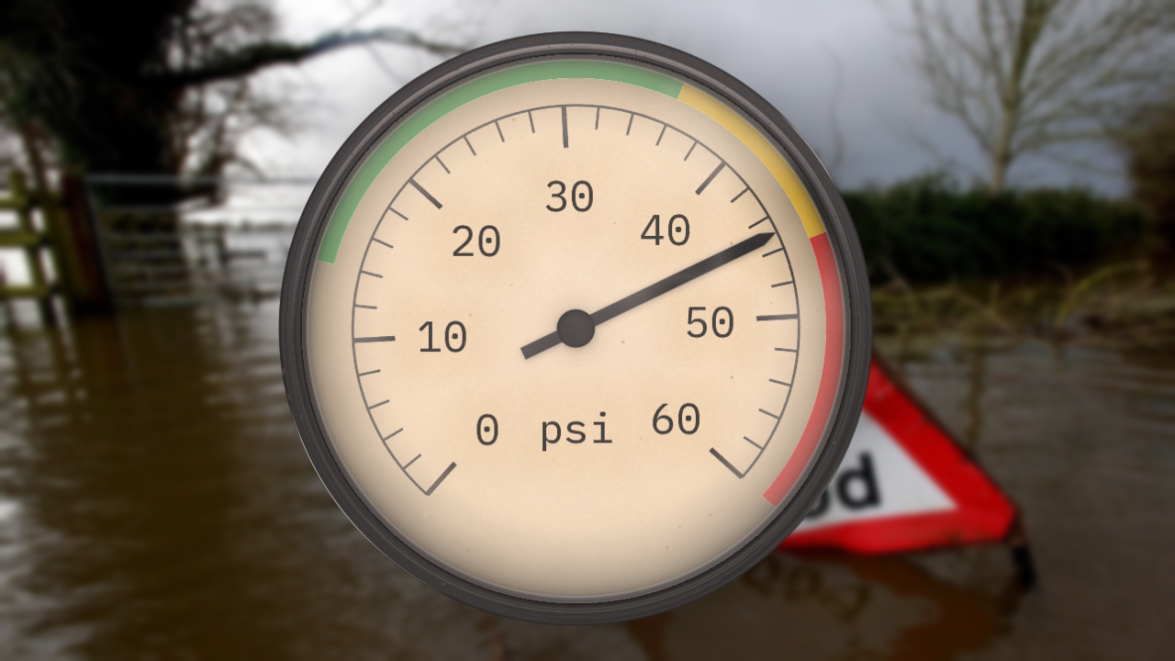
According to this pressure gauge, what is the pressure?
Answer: 45 psi
